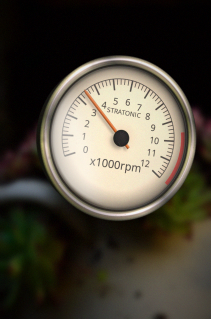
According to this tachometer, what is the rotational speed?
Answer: 3400 rpm
